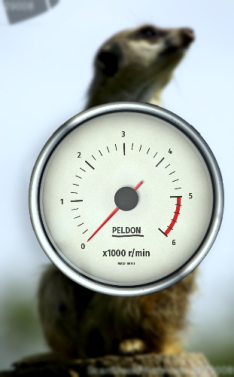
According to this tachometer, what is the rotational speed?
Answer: 0 rpm
